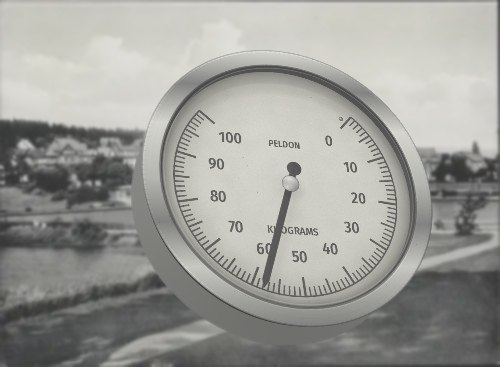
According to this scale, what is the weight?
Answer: 58 kg
